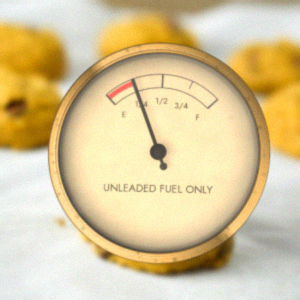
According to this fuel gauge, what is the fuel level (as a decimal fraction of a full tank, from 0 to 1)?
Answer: 0.25
